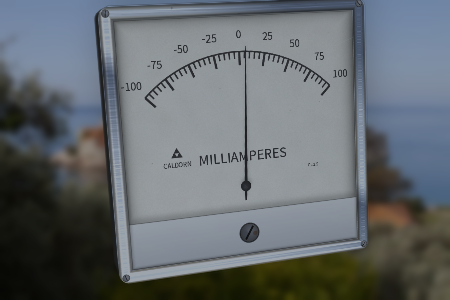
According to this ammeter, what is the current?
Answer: 5 mA
